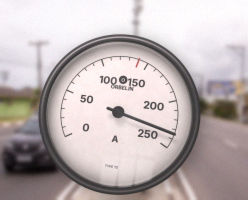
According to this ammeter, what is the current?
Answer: 235 A
